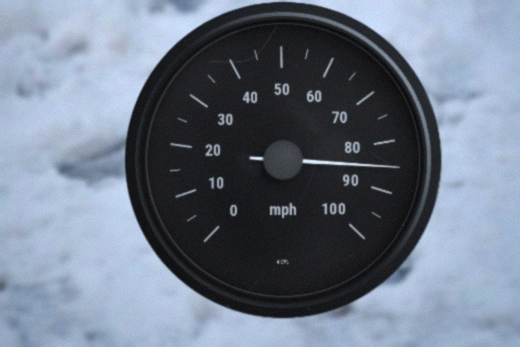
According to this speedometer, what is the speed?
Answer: 85 mph
